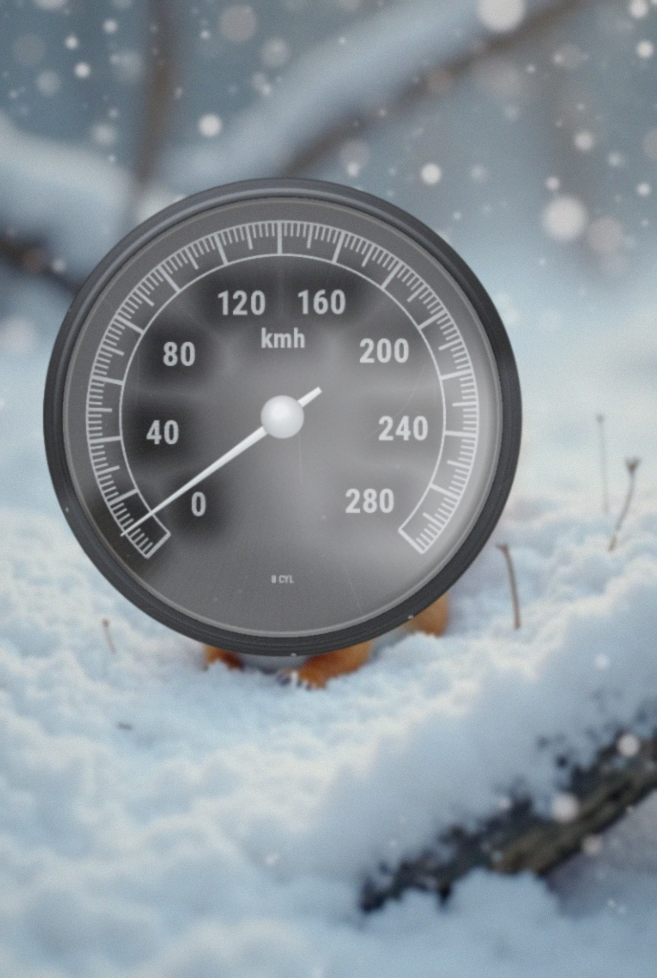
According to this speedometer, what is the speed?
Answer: 10 km/h
